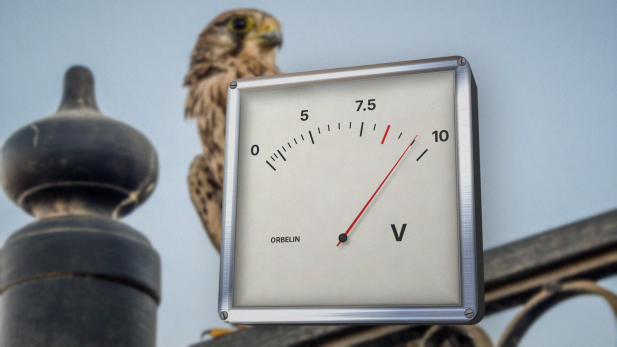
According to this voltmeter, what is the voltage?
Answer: 9.5 V
